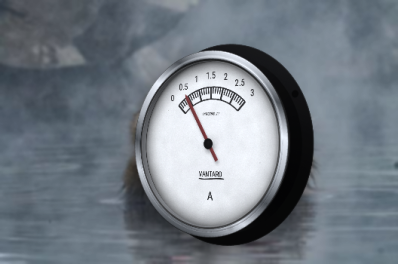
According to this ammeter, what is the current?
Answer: 0.5 A
